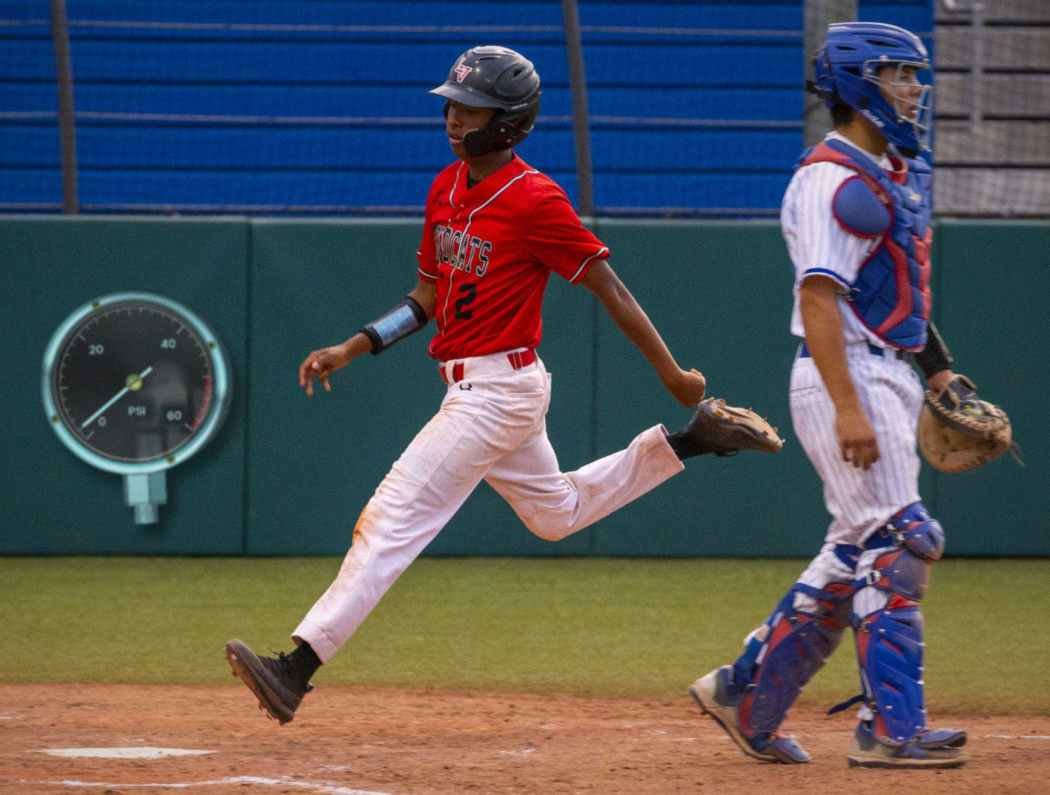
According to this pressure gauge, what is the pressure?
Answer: 2 psi
